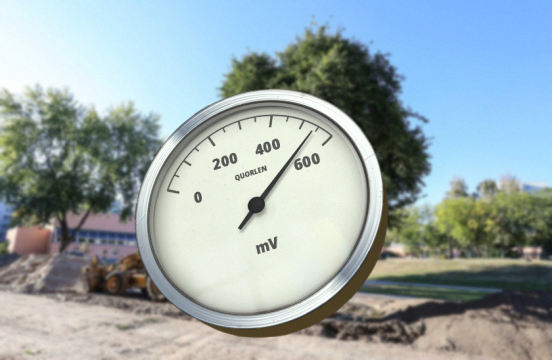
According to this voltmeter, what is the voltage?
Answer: 550 mV
